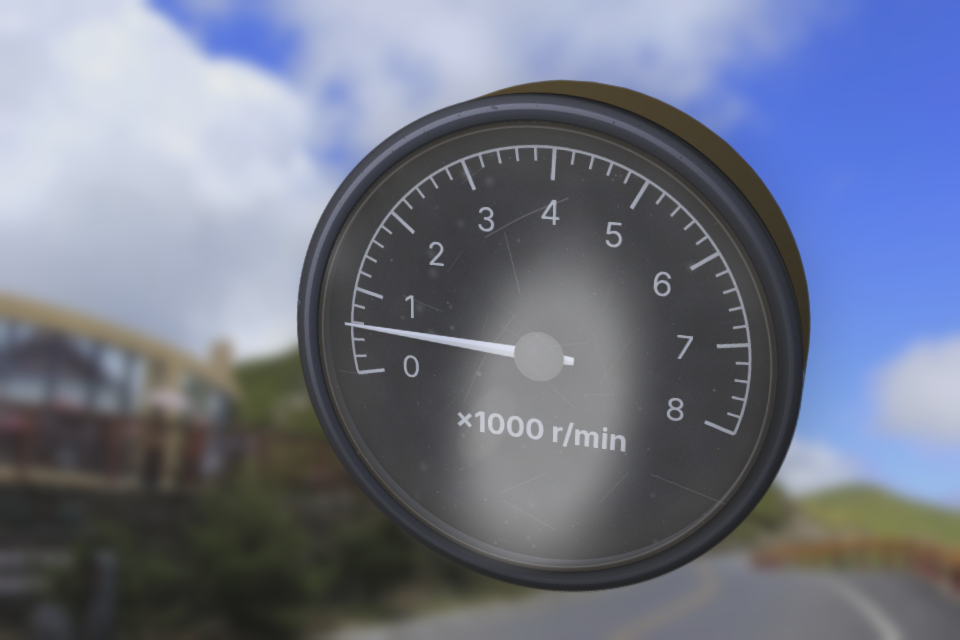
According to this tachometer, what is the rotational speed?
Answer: 600 rpm
